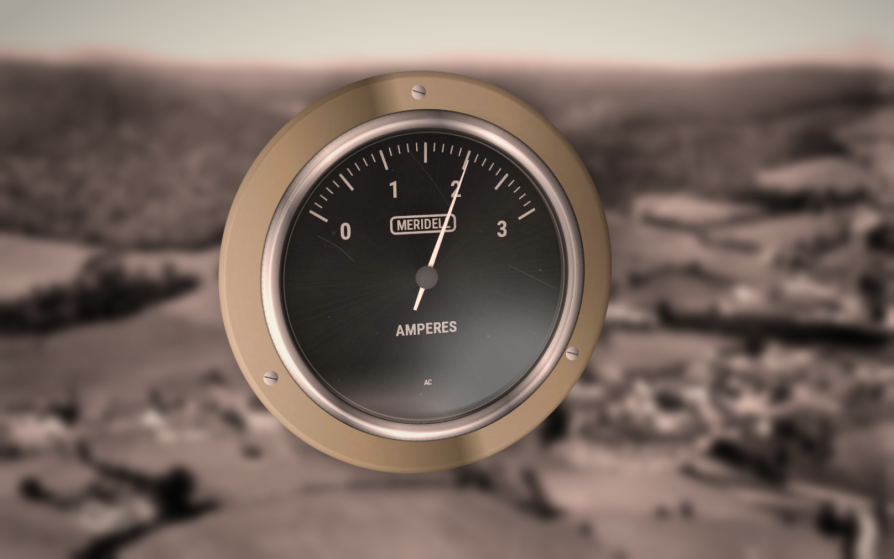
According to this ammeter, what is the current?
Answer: 2 A
